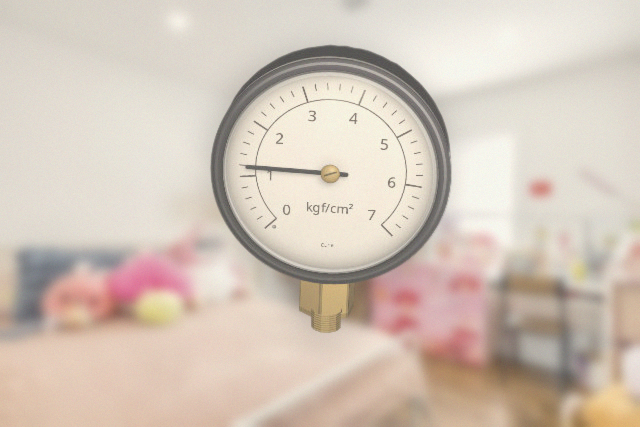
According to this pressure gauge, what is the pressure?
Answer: 1.2 kg/cm²
